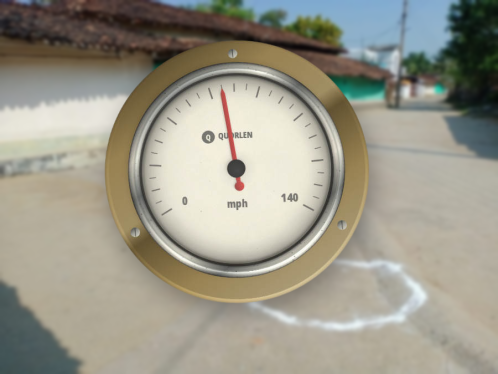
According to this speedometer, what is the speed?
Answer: 65 mph
